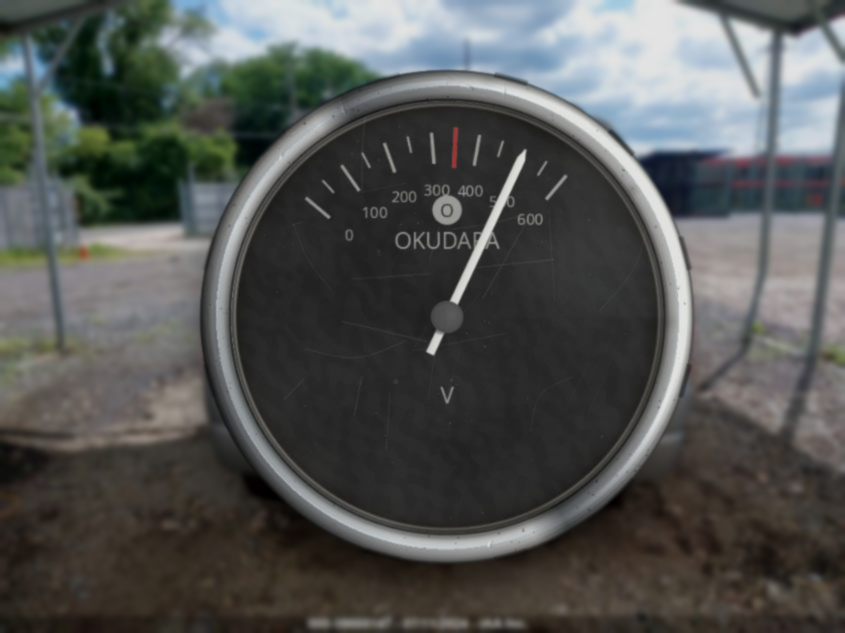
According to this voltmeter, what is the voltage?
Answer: 500 V
